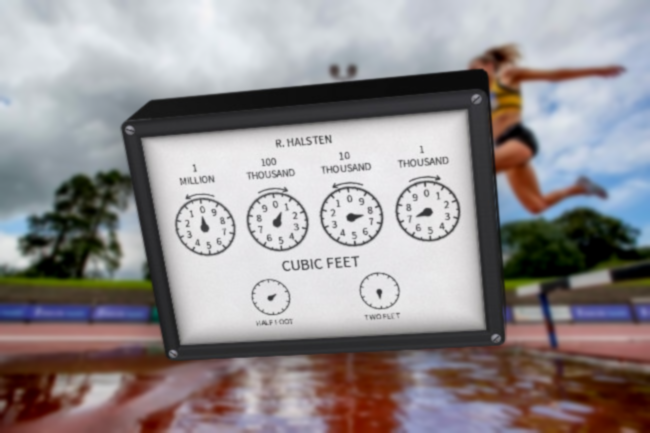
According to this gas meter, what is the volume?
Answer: 7700 ft³
